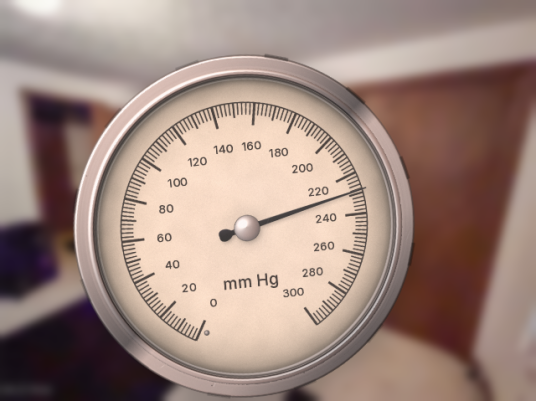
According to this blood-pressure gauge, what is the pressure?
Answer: 228 mmHg
